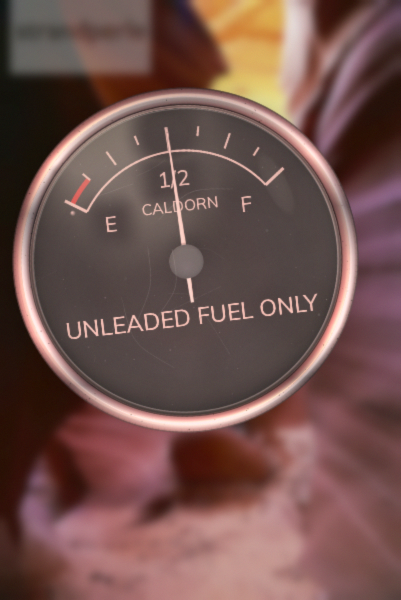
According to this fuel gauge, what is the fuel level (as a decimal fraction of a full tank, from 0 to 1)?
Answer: 0.5
